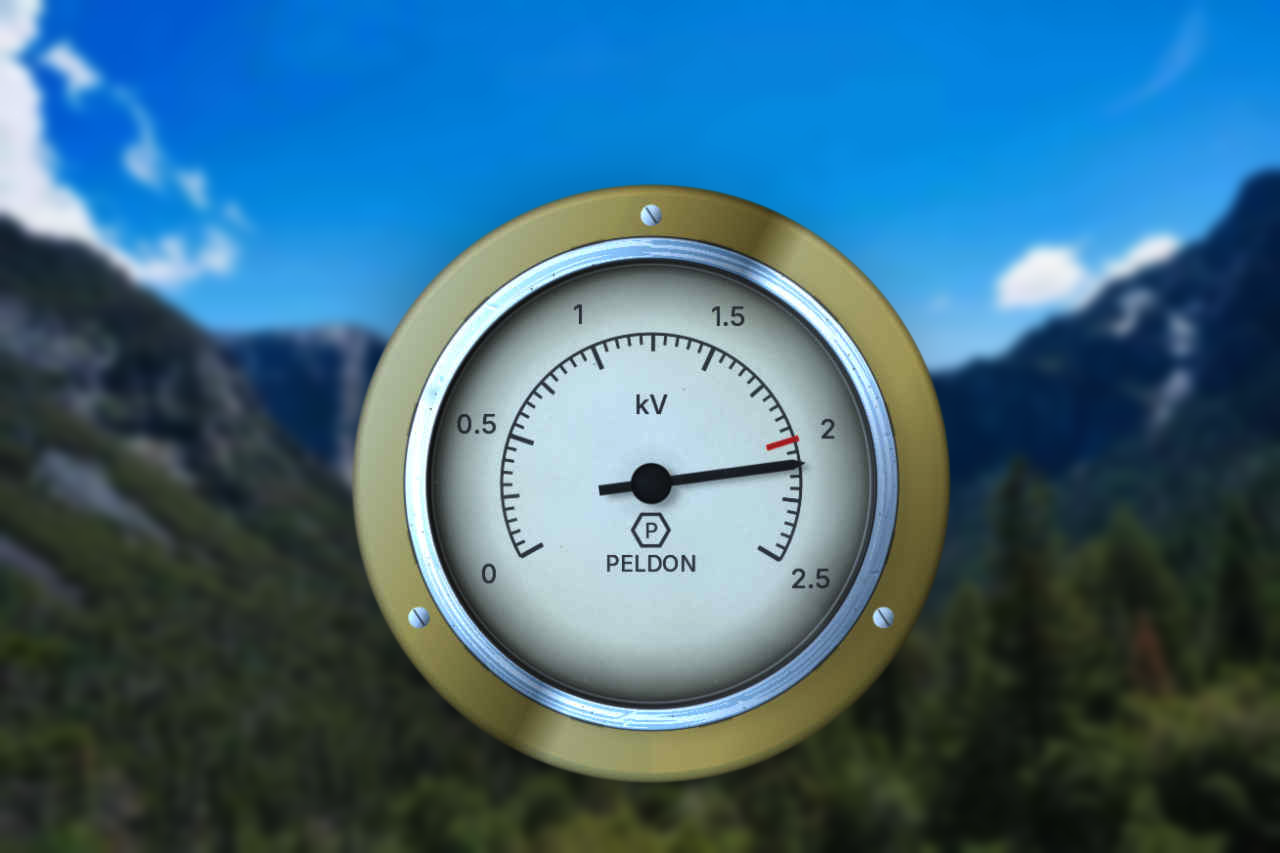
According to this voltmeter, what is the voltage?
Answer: 2.1 kV
